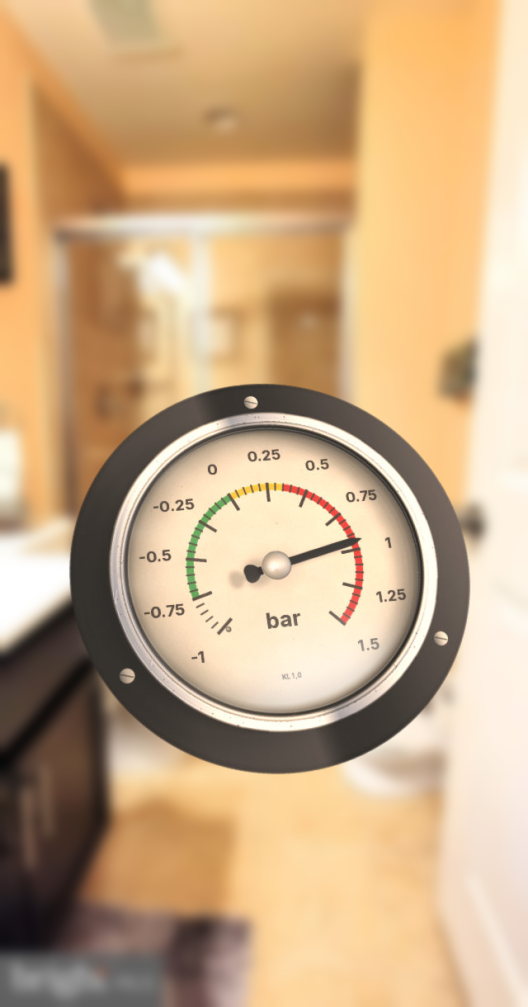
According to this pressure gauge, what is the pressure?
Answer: 0.95 bar
